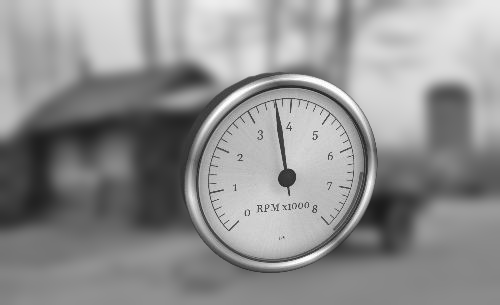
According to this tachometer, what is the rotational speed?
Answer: 3600 rpm
